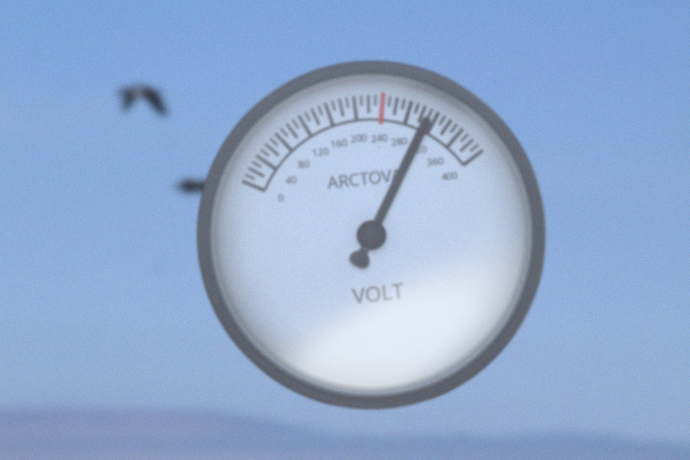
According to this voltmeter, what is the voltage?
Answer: 310 V
